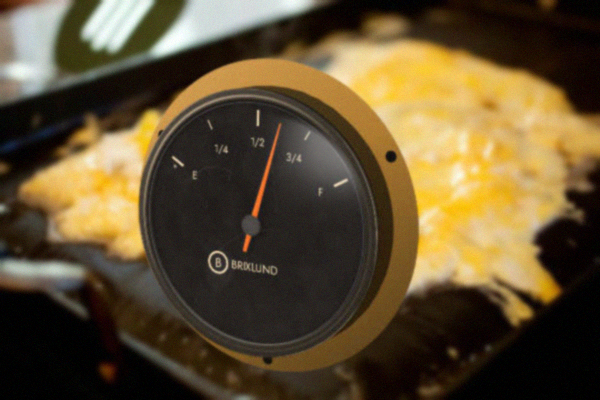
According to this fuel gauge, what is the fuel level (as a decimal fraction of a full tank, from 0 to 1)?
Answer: 0.625
